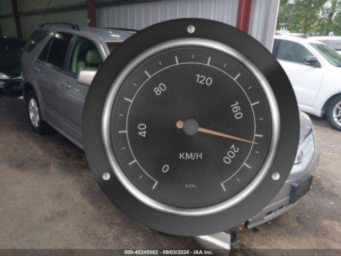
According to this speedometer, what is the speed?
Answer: 185 km/h
